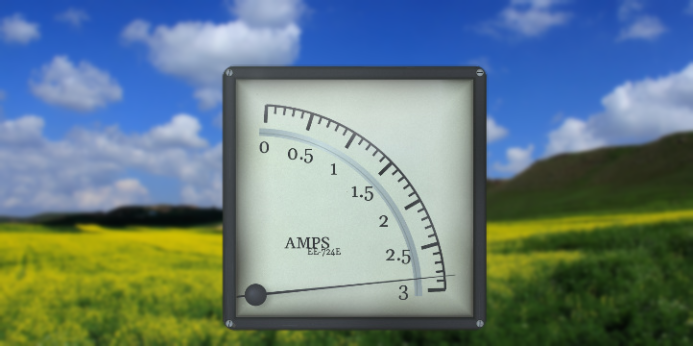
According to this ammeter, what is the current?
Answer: 2.85 A
